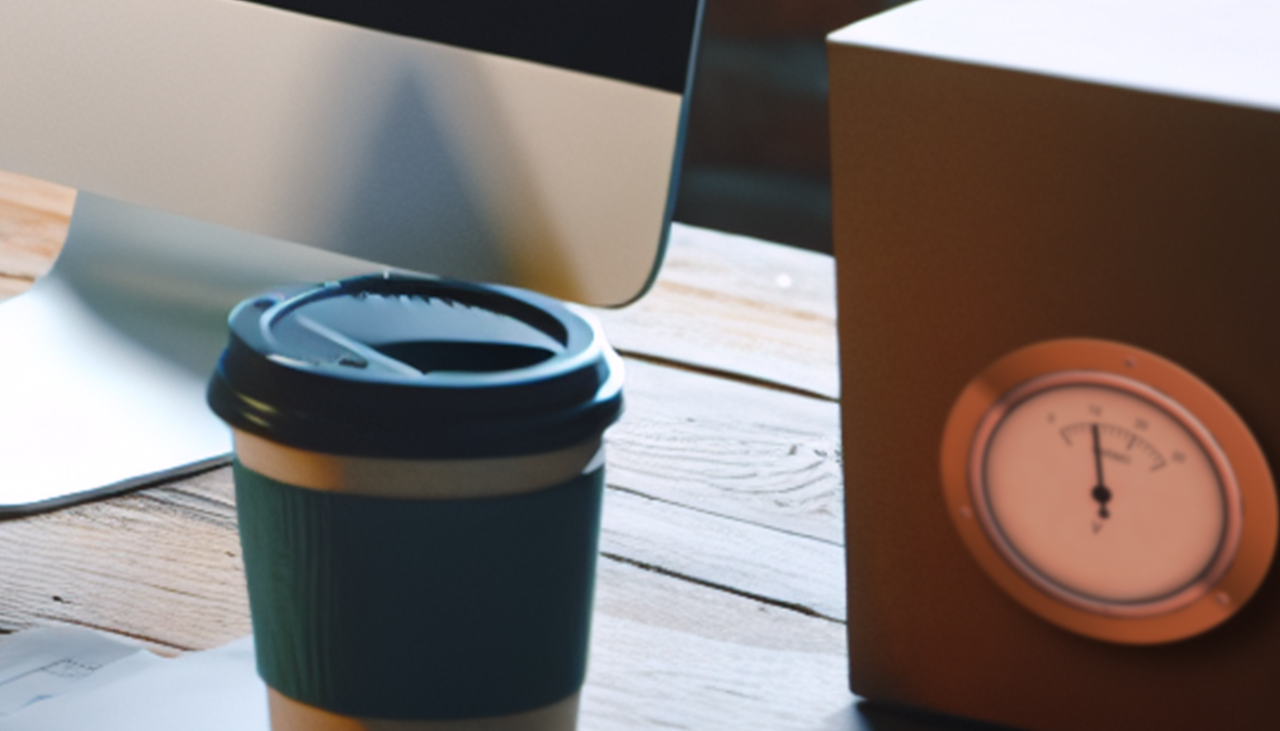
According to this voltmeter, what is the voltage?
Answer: 10 V
